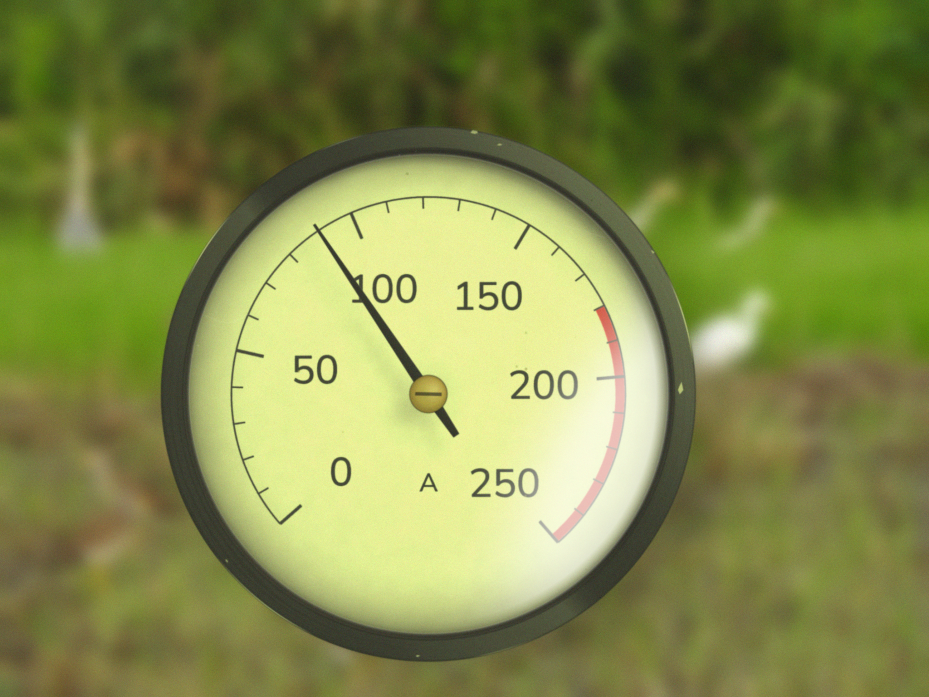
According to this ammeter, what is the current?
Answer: 90 A
